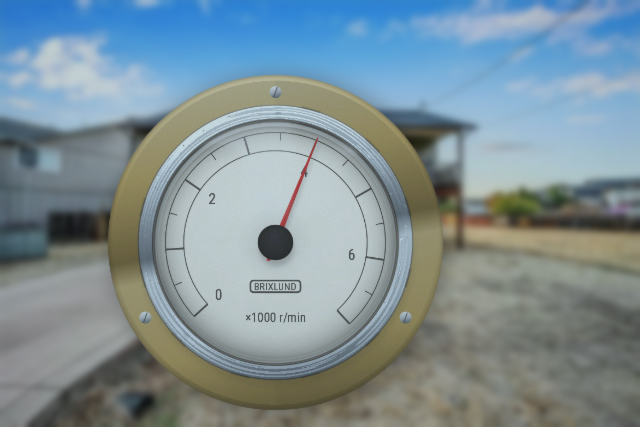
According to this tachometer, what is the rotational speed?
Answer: 4000 rpm
